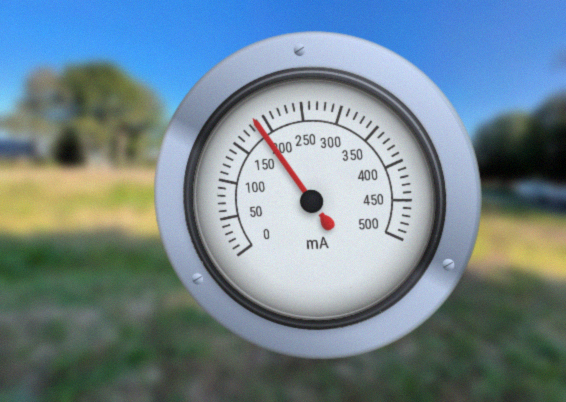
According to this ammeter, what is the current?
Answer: 190 mA
